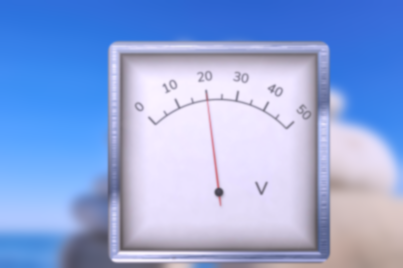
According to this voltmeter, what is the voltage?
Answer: 20 V
